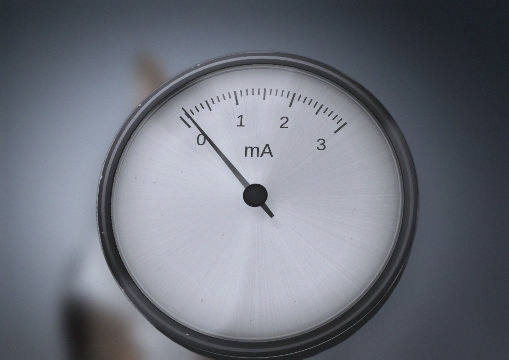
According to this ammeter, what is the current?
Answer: 0.1 mA
